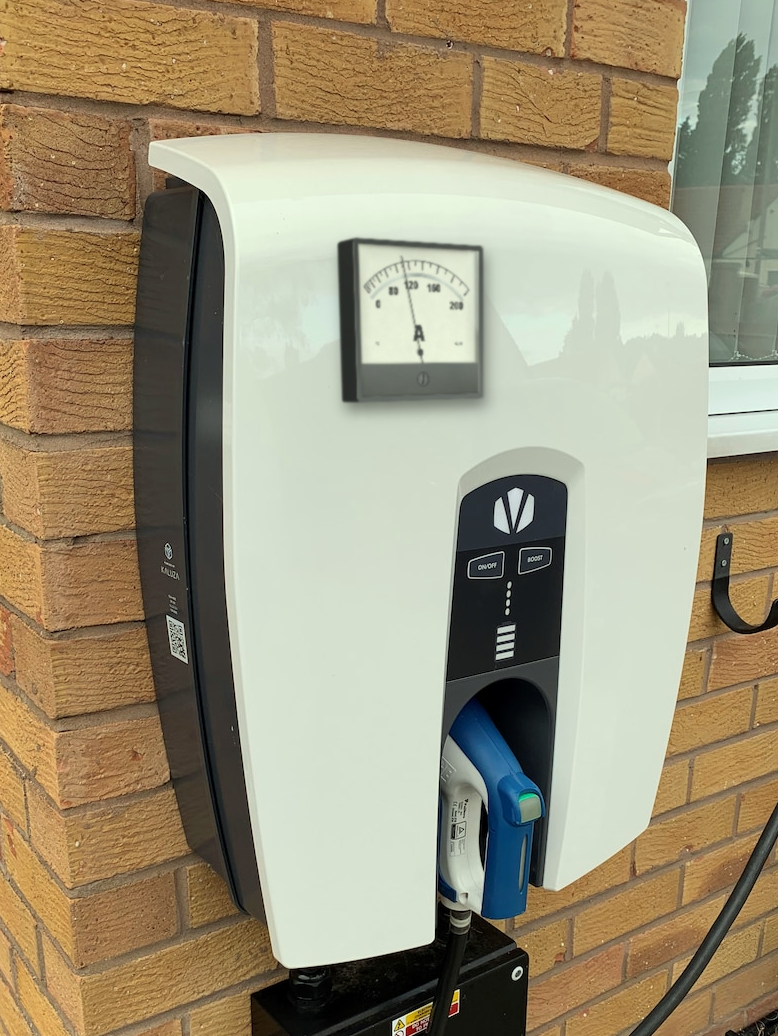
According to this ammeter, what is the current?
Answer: 110 A
